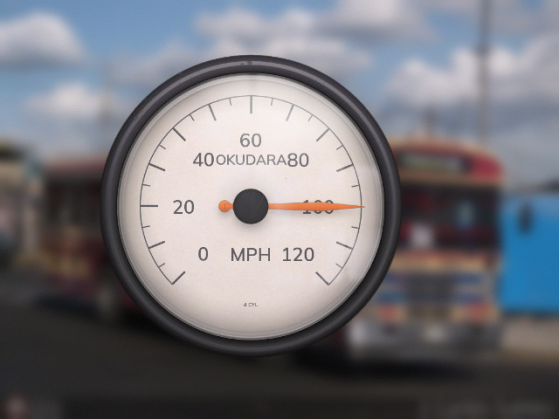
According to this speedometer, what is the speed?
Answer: 100 mph
